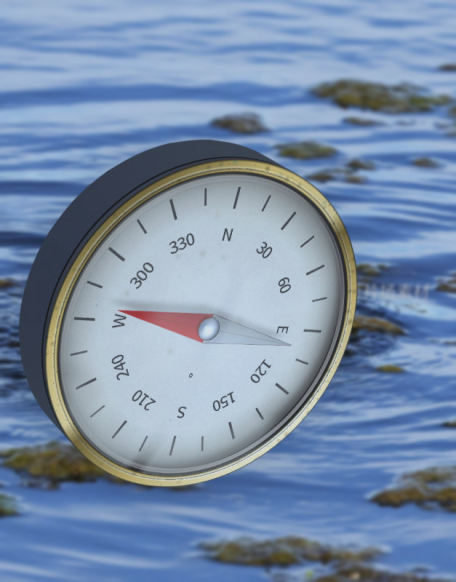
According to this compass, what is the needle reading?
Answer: 277.5 °
